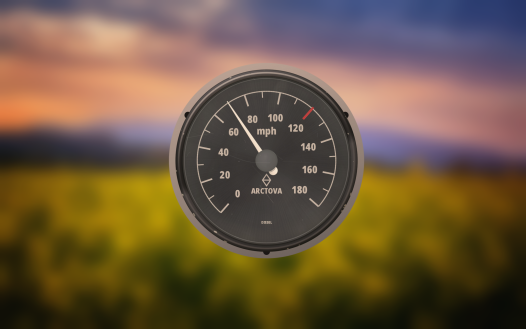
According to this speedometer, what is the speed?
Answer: 70 mph
